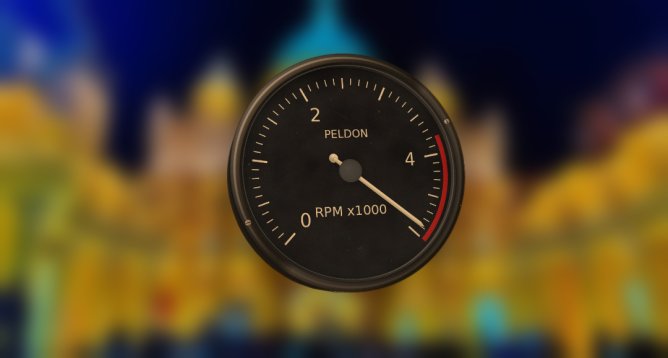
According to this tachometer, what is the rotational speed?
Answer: 4900 rpm
